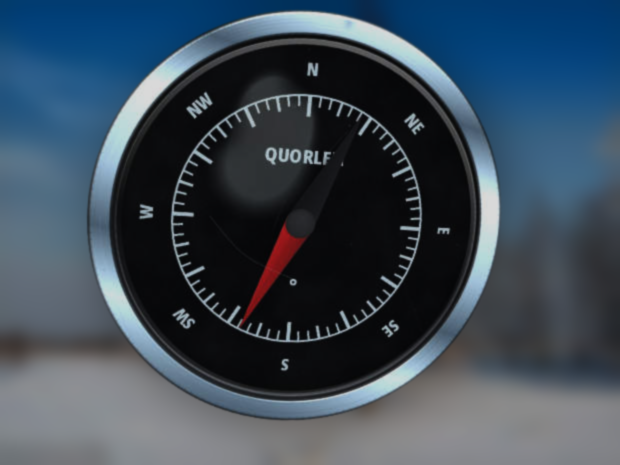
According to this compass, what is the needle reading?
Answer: 205 °
